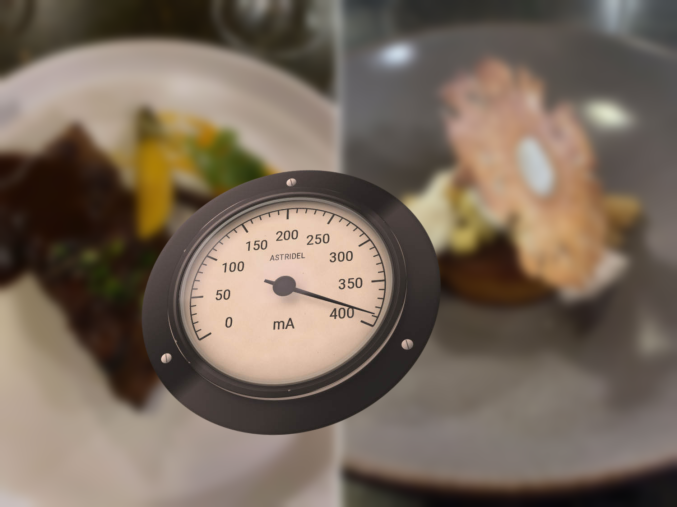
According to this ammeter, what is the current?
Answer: 390 mA
